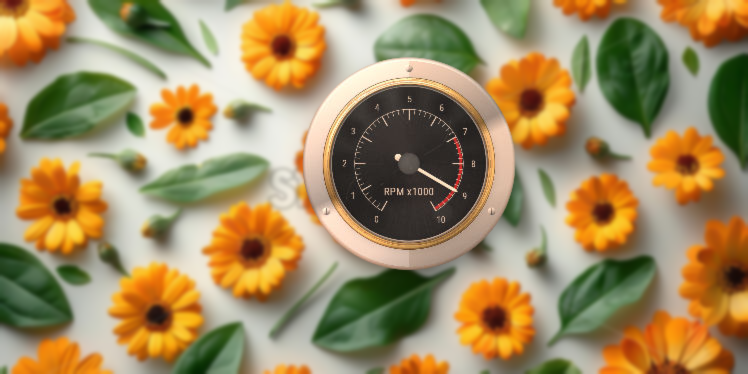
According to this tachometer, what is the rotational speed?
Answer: 9000 rpm
